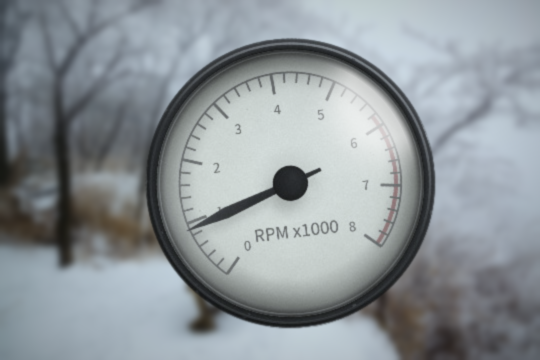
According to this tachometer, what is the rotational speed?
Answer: 900 rpm
